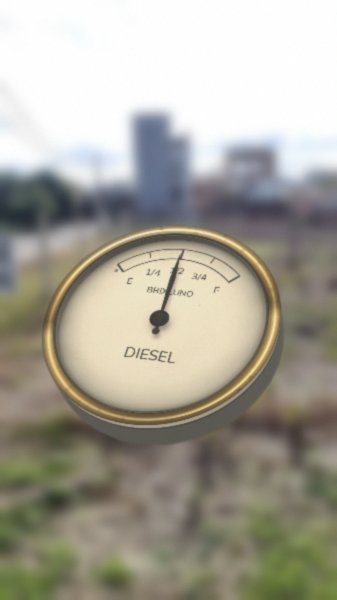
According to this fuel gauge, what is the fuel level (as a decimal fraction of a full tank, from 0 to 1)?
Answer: 0.5
